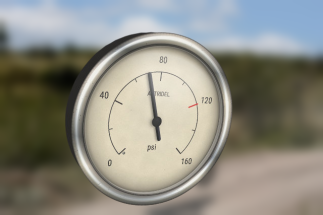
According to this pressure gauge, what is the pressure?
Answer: 70 psi
